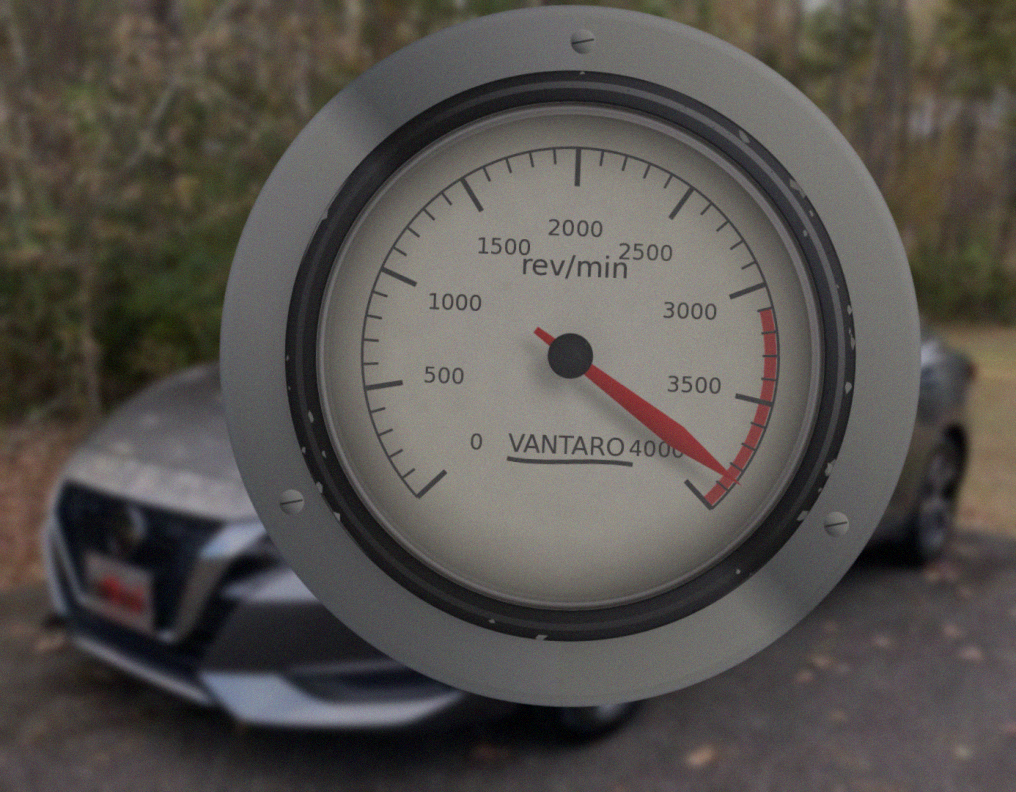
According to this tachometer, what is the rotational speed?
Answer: 3850 rpm
